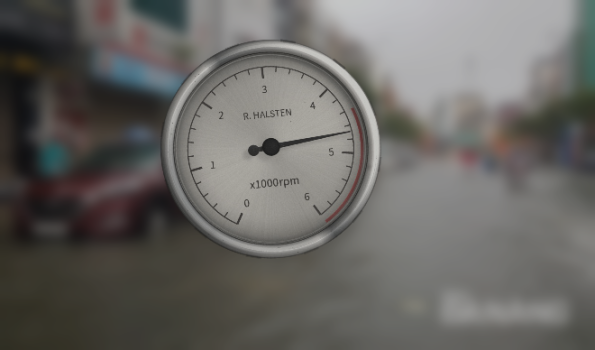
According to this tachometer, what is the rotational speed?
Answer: 4700 rpm
